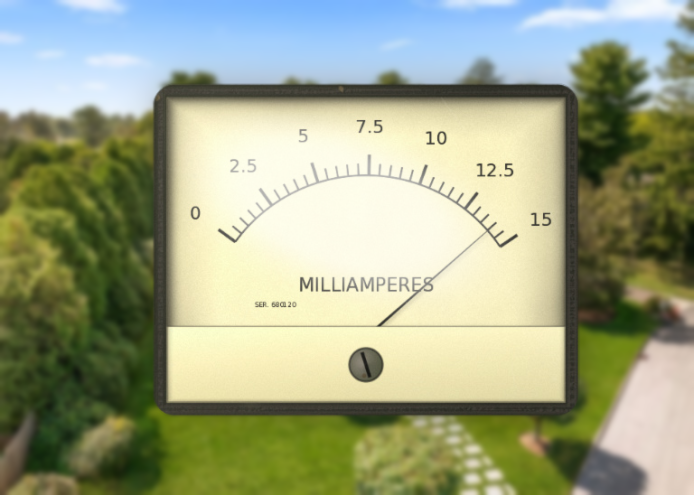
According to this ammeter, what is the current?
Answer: 14 mA
